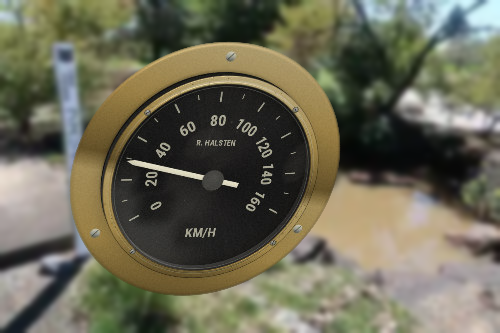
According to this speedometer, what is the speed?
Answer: 30 km/h
